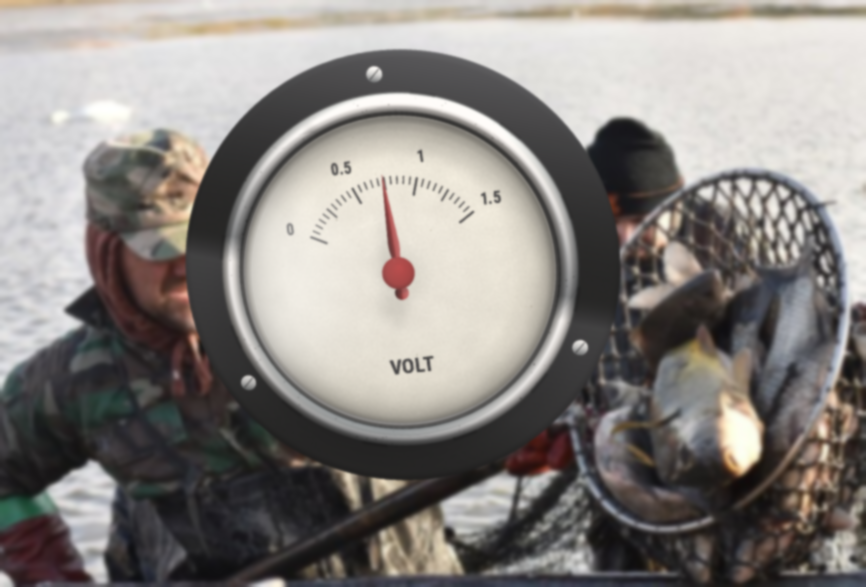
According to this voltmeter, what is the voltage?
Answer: 0.75 V
